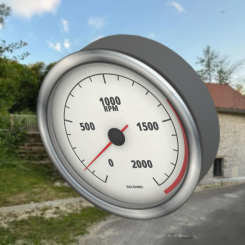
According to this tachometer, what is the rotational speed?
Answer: 150 rpm
